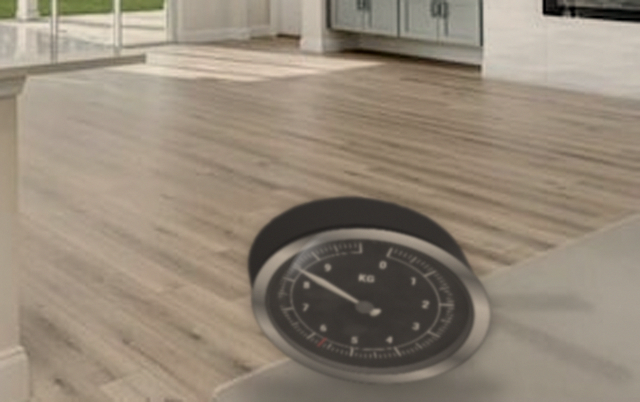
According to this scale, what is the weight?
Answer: 8.5 kg
